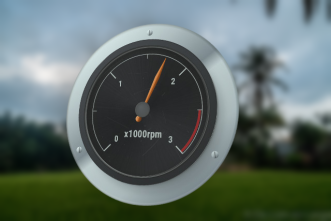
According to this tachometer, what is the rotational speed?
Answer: 1750 rpm
